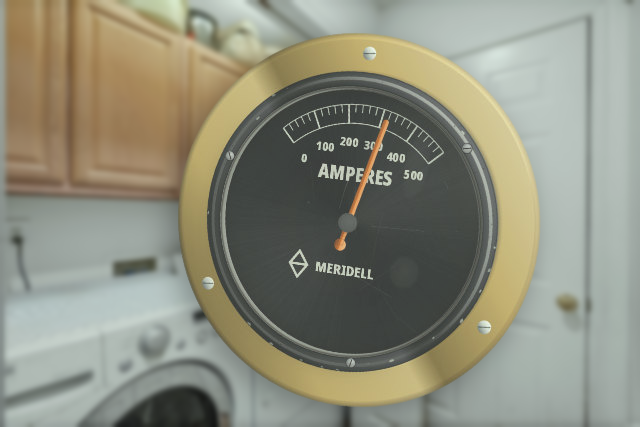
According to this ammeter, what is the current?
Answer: 320 A
